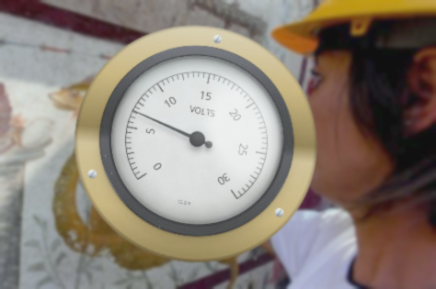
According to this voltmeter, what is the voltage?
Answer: 6.5 V
